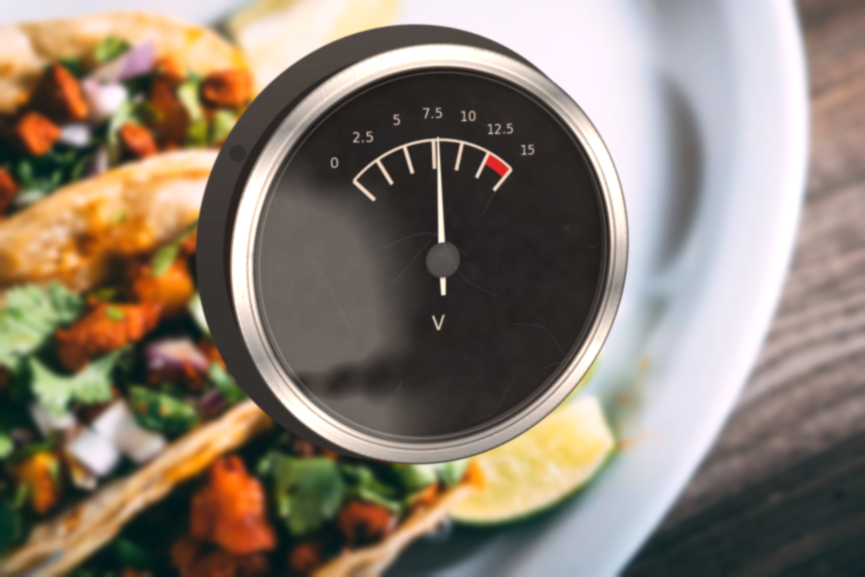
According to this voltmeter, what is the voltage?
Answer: 7.5 V
